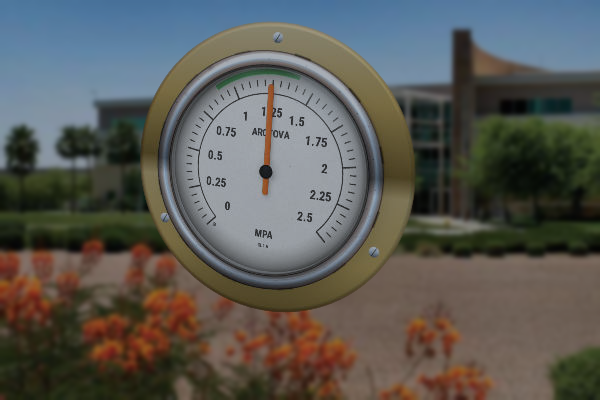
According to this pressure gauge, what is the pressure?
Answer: 1.25 MPa
